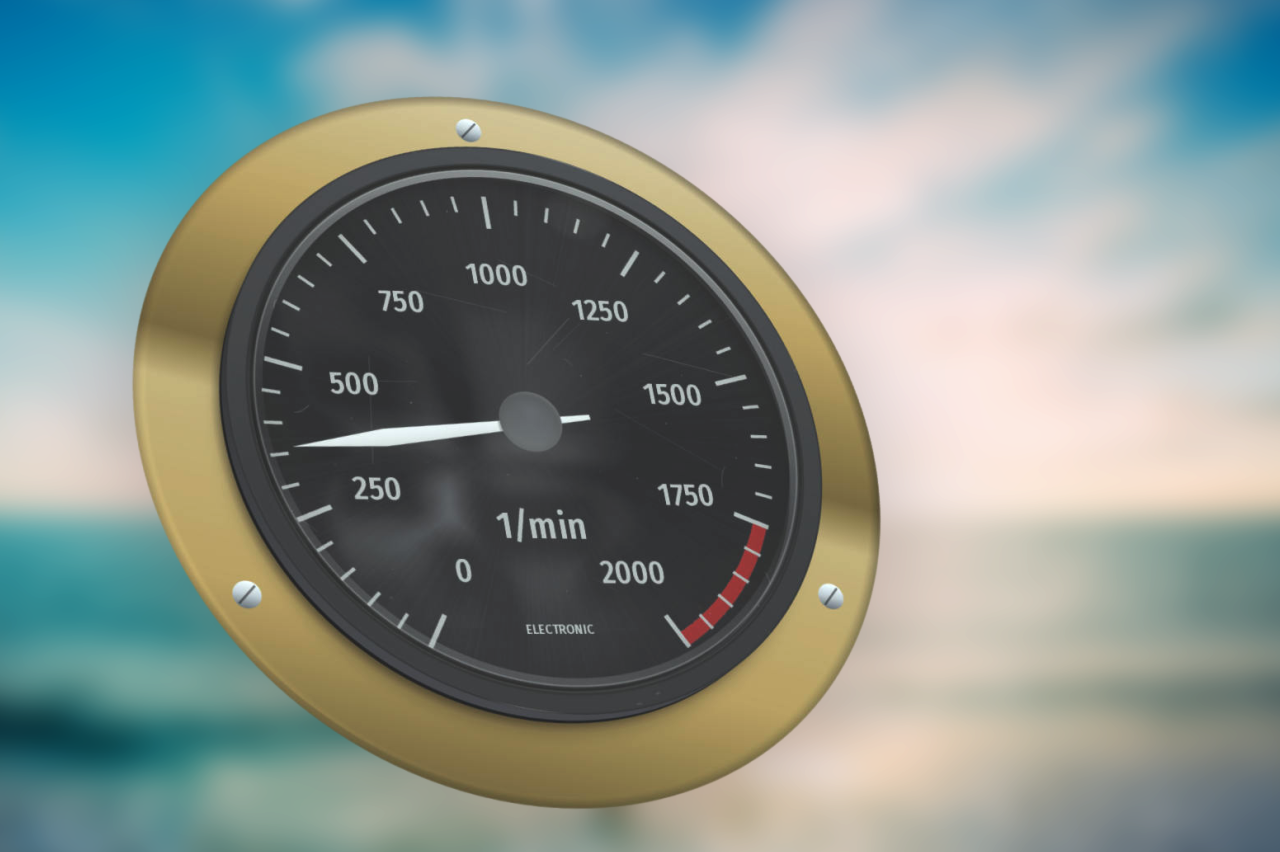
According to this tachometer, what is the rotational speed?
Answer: 350 rpm
